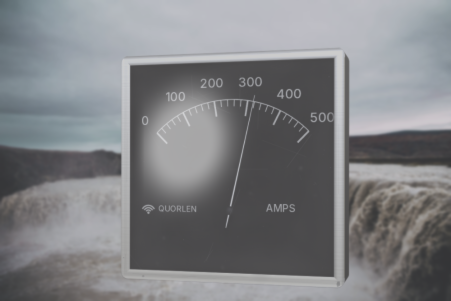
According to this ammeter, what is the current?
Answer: 320 A
